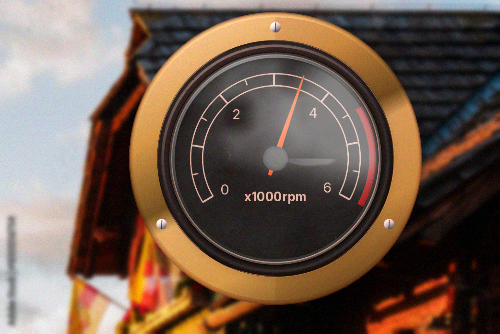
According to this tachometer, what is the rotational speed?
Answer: 3500 rpm
